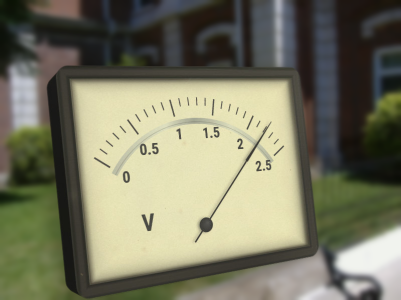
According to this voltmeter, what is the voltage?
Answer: 2.2 V
